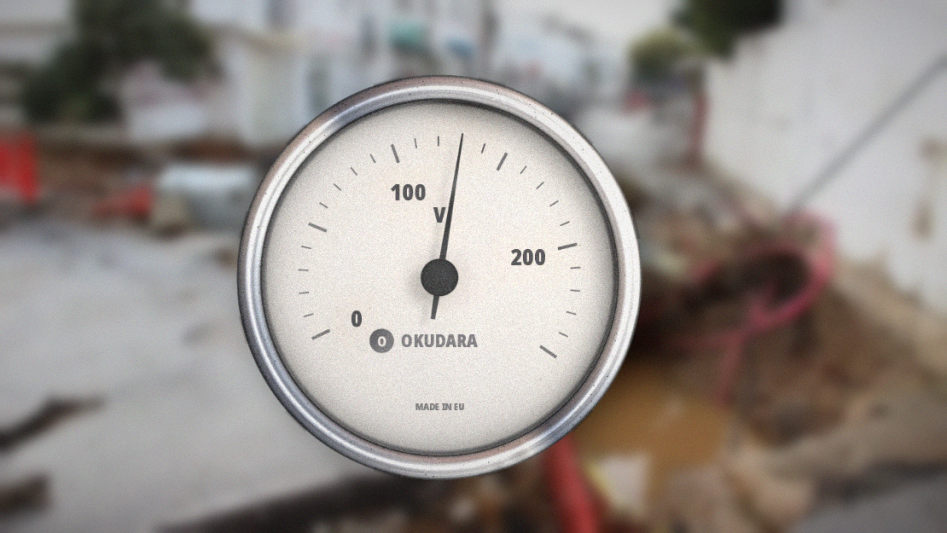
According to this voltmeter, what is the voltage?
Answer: 130 V
